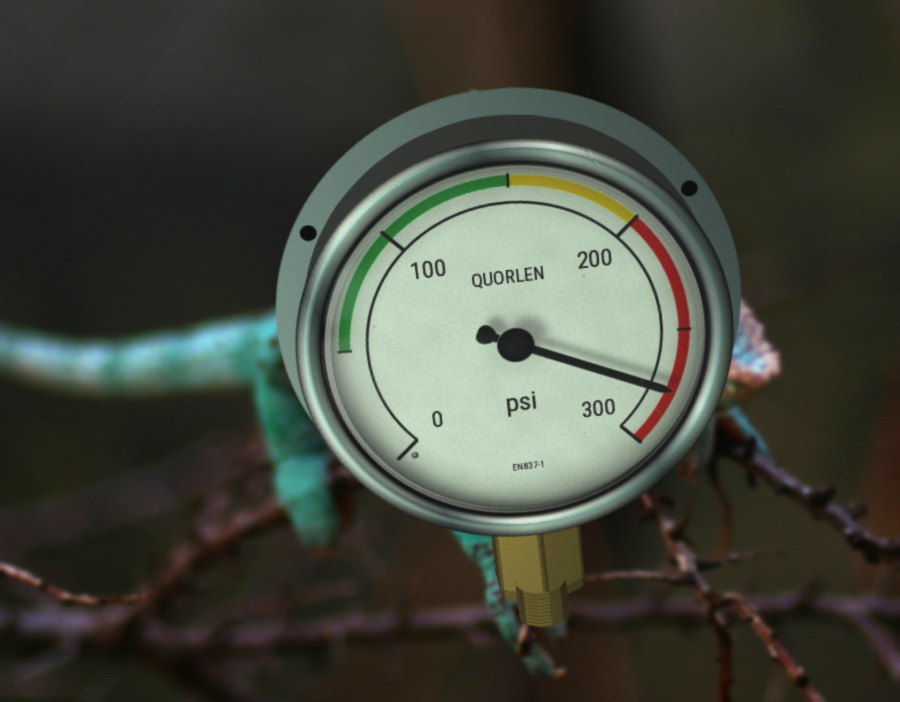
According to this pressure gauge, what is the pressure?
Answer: 275 psi
